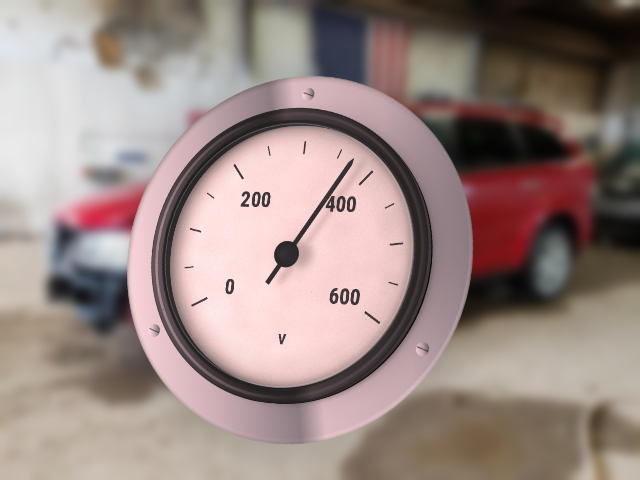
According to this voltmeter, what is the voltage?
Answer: 375 V
